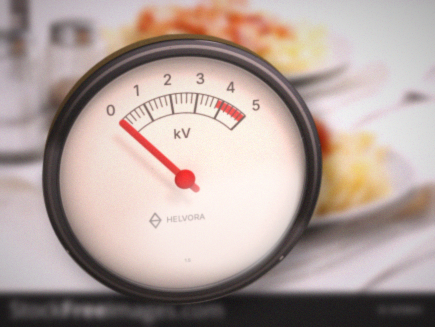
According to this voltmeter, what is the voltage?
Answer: 0 kV
